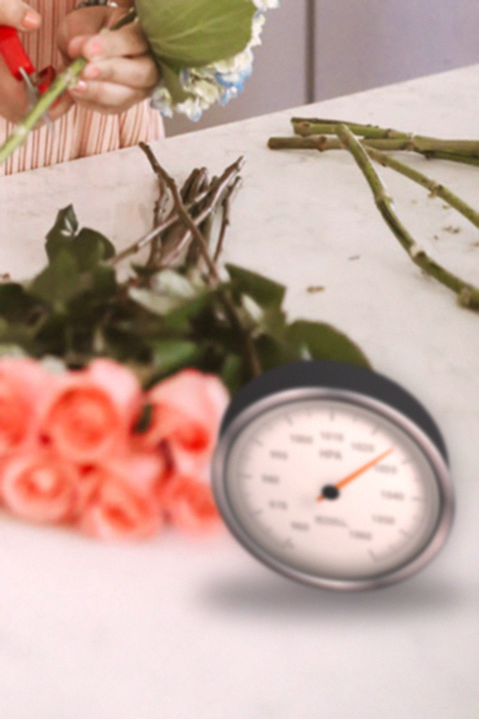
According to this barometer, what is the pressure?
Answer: 1025 hPa
